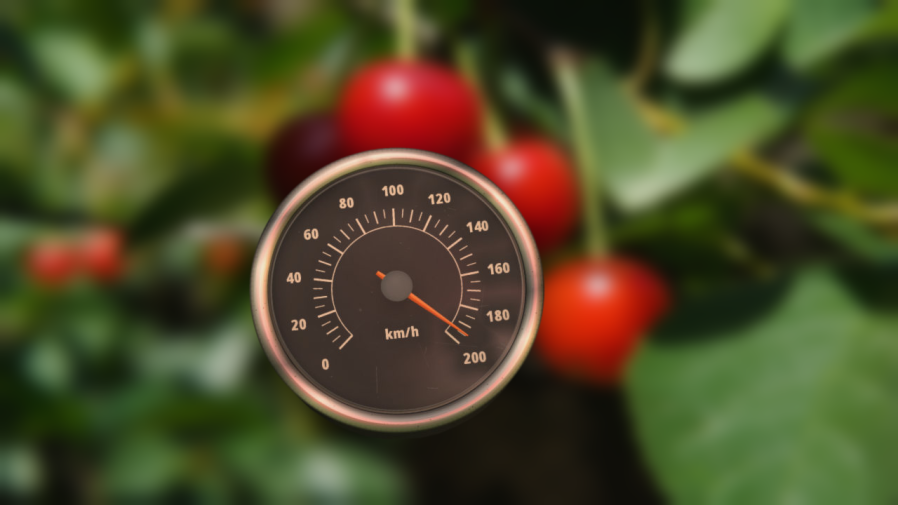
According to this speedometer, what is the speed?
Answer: 195 km/h
